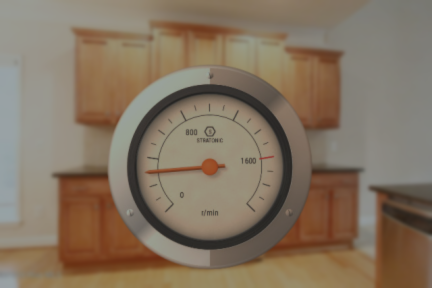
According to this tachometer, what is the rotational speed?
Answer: 300 rpm
